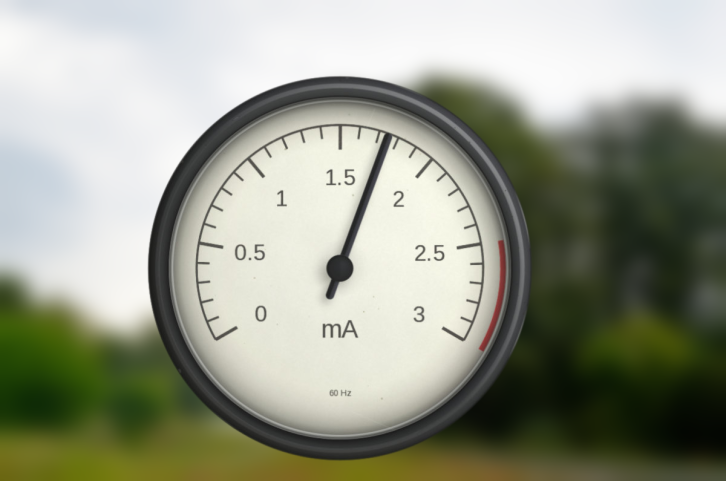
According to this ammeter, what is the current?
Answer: 1.75 mA
